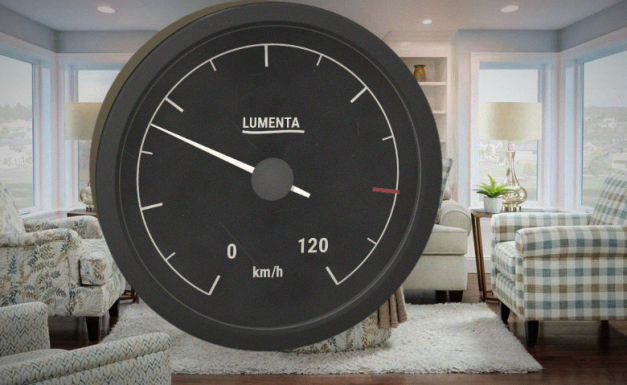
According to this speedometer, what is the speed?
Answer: 35 km/h
